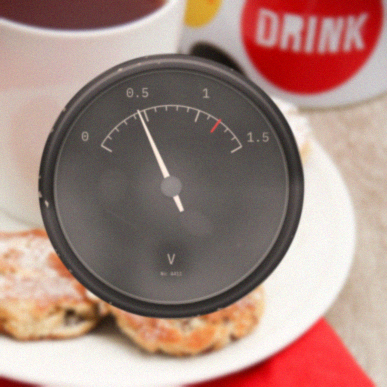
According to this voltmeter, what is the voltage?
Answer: 0.45 V
